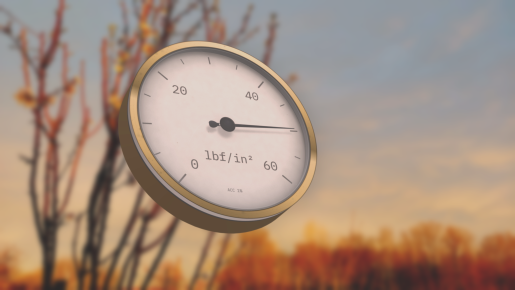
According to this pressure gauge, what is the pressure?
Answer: 50 psi
